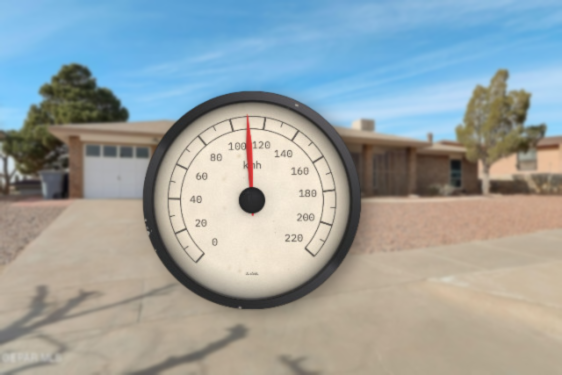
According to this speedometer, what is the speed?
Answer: 110 km/h
